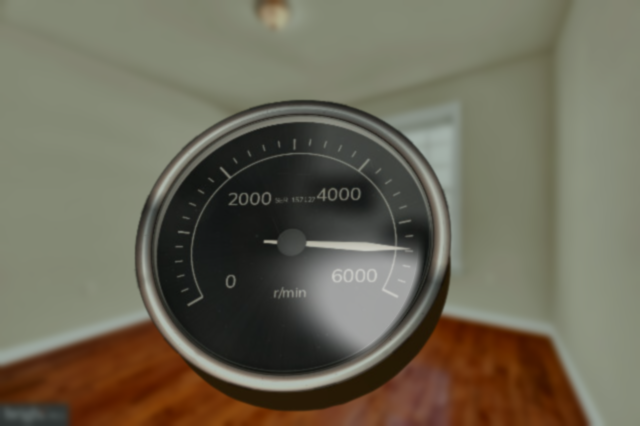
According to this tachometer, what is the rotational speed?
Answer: 5400 rpm
